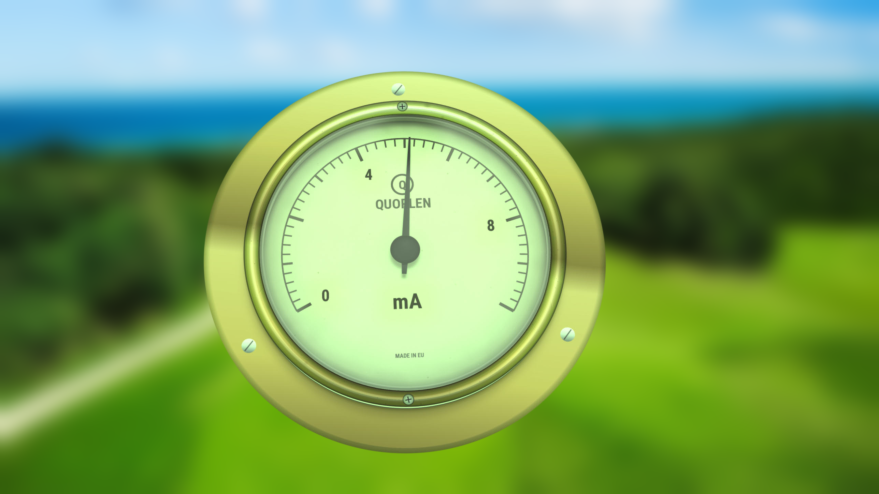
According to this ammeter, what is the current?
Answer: 5.1 mA
